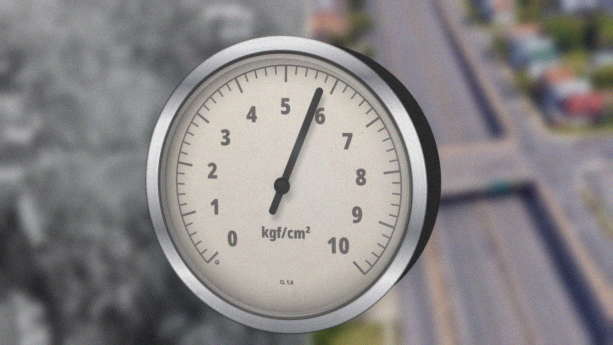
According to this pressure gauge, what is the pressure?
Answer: 5.8 kg/cm²
